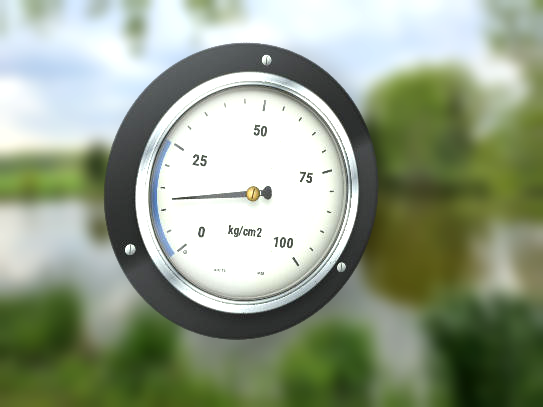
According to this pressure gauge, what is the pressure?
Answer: 12.5 kg/cm²
